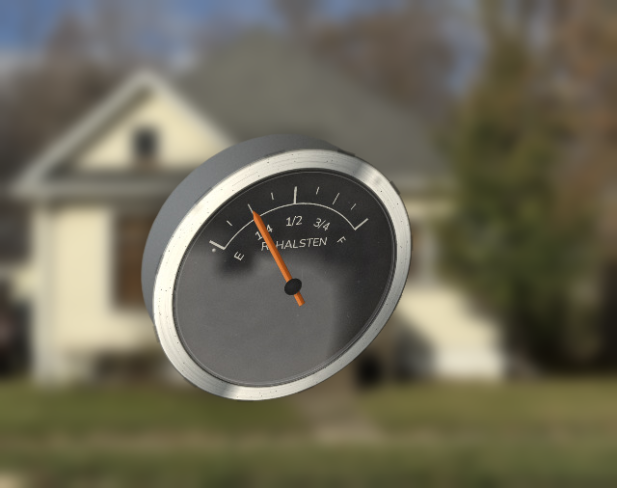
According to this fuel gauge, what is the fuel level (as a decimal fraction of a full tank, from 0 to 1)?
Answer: 0.25
